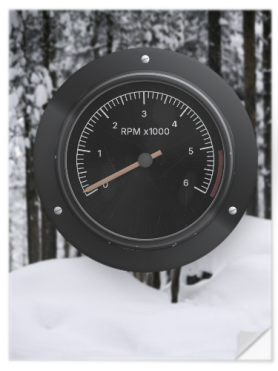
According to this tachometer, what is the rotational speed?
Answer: 100 rpm
